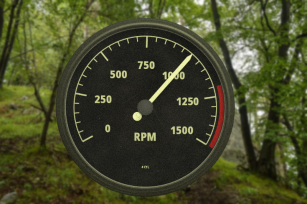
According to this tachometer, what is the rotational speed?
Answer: 1000 rpm
